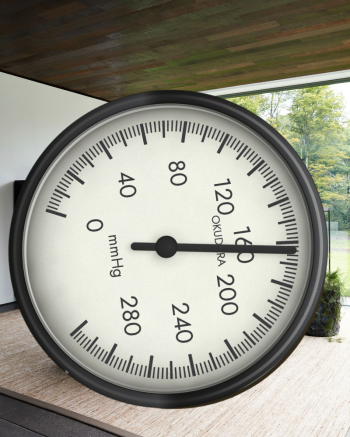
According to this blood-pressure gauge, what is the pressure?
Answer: 164 mmHg
